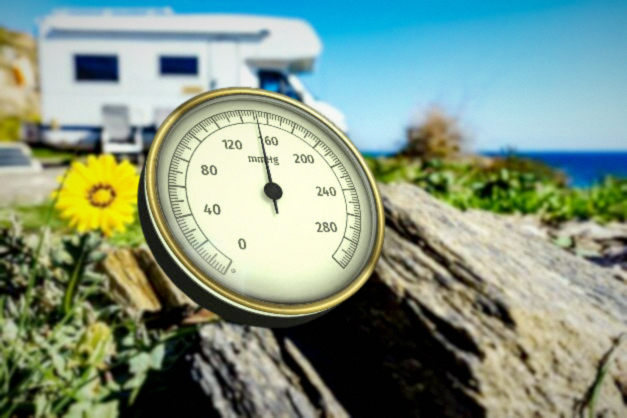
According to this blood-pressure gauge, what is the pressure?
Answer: 150 mmHg
